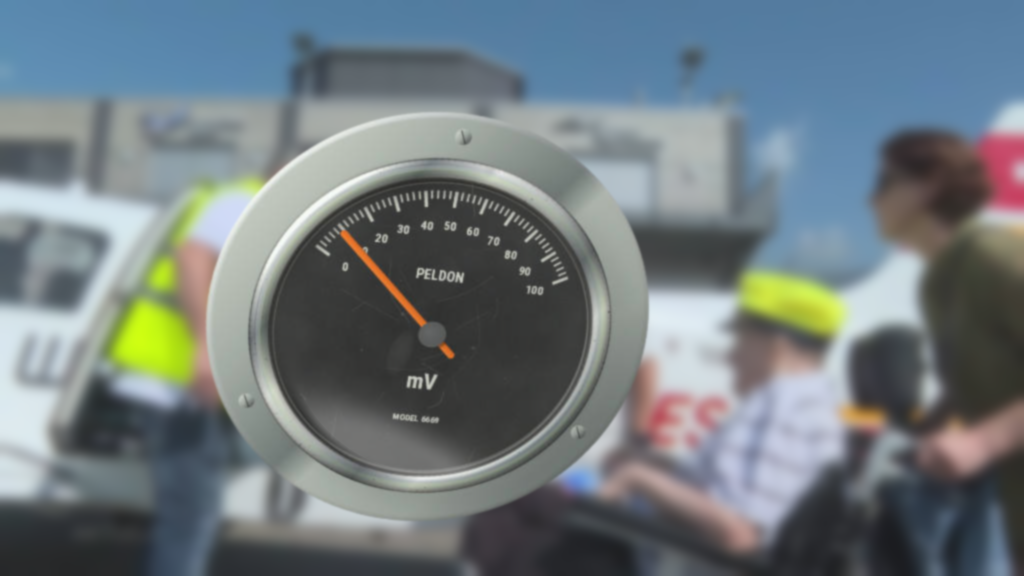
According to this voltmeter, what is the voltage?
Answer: 10 mV
